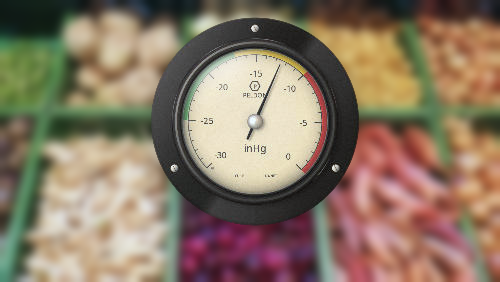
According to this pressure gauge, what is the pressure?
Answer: -12.5 inHg
